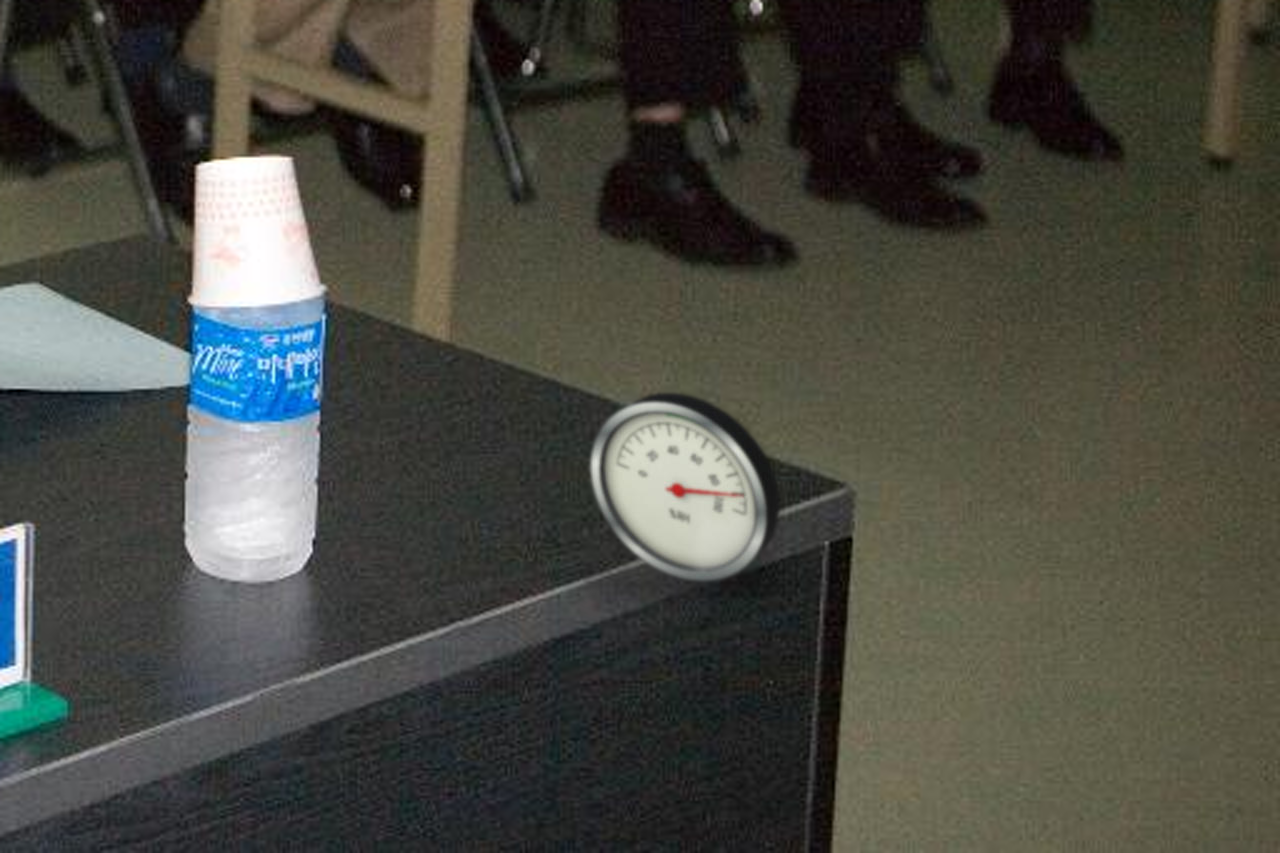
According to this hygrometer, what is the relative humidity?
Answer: 90 %
